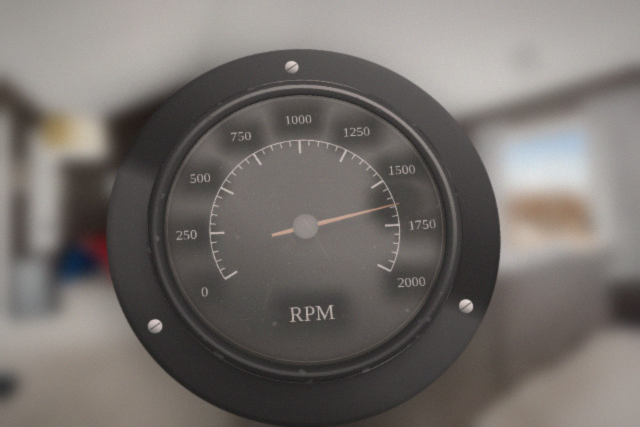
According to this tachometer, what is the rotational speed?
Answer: 1650 rpm
